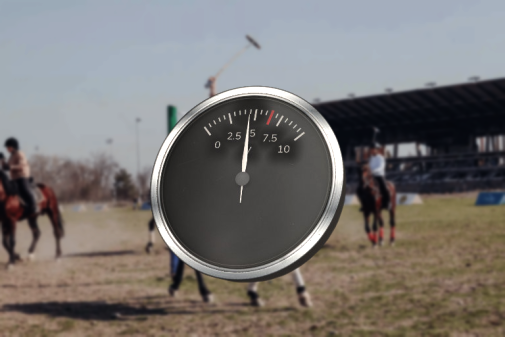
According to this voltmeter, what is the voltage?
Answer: 4.5 V
